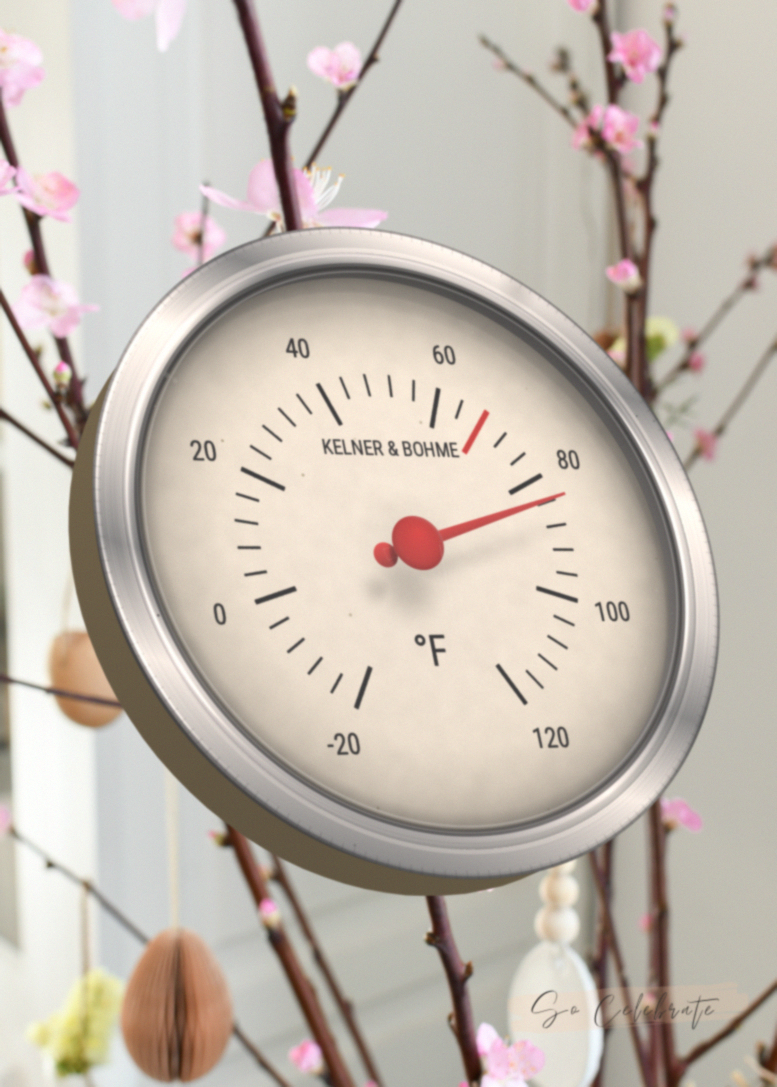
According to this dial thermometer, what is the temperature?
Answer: 84 °F
